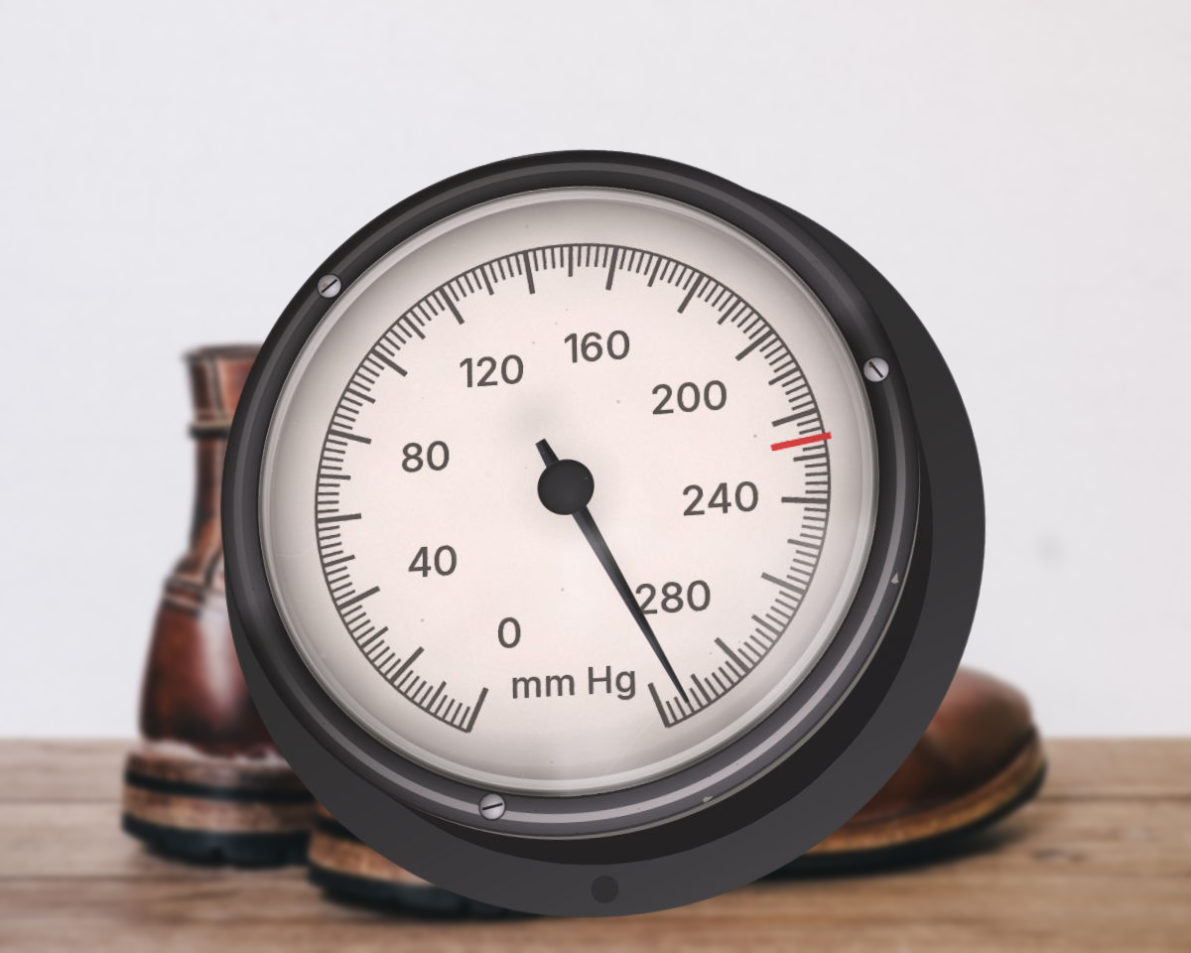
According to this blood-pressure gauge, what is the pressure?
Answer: 294 mmHg
